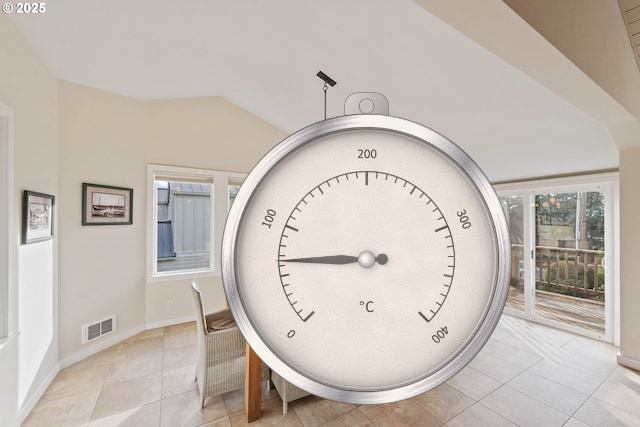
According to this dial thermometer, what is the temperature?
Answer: 65 °C
